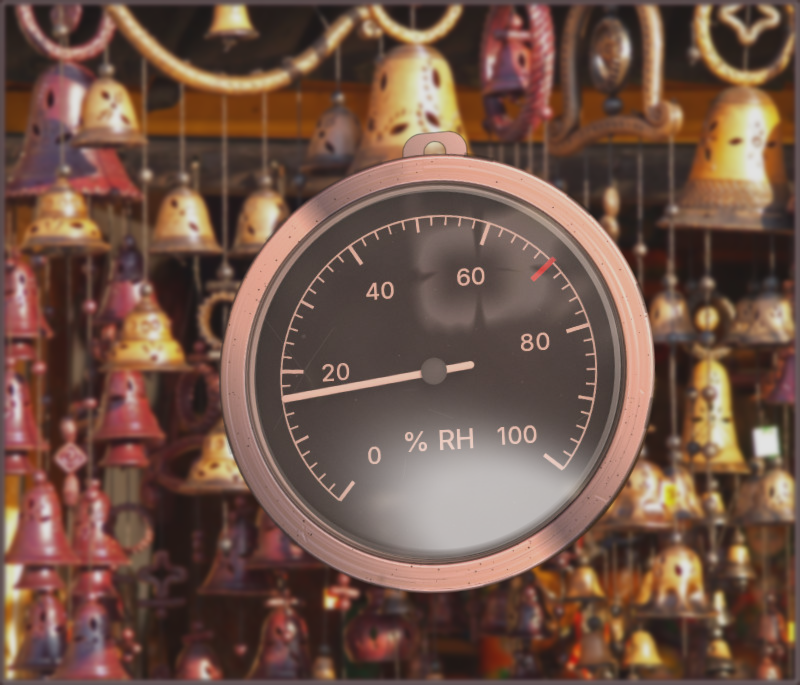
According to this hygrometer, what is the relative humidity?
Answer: 16 %
